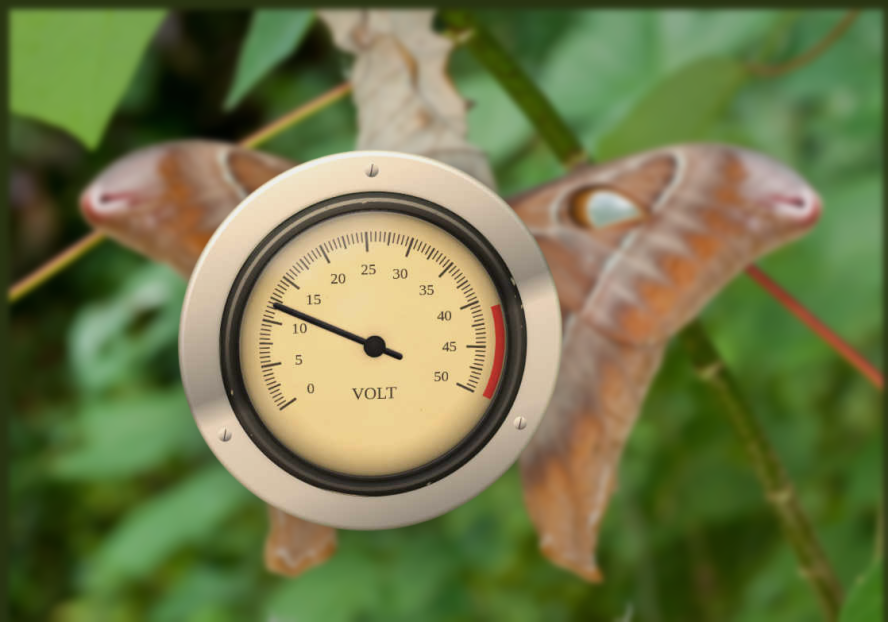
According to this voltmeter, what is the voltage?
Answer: 12 V
